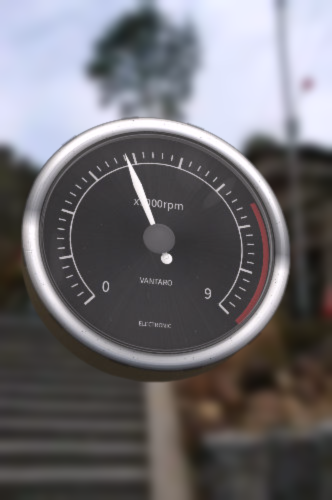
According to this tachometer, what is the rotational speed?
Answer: 3800 rpm
